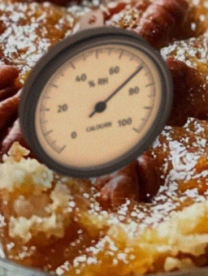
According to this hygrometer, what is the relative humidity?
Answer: 70 %
